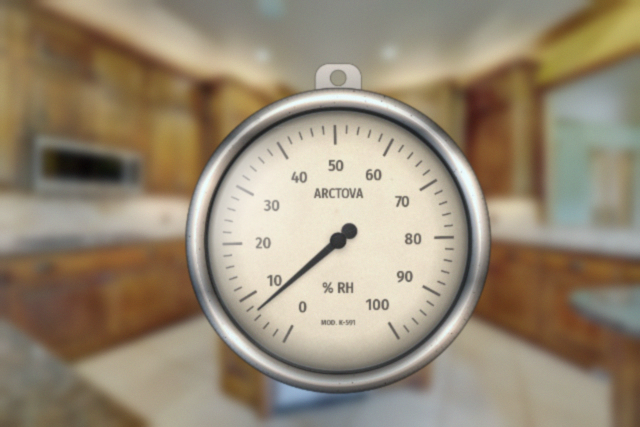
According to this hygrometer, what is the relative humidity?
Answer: 7 %
